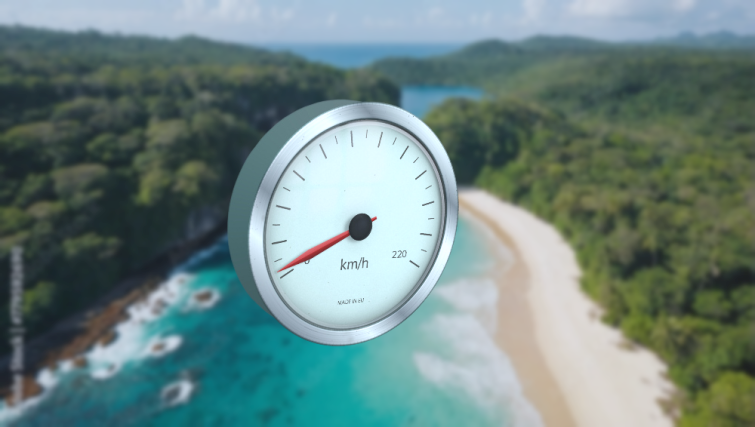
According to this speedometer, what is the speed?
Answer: 5 km/h
